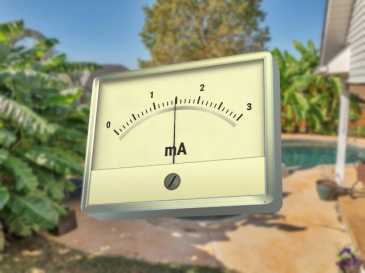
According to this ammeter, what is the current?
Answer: 1.5 mA
